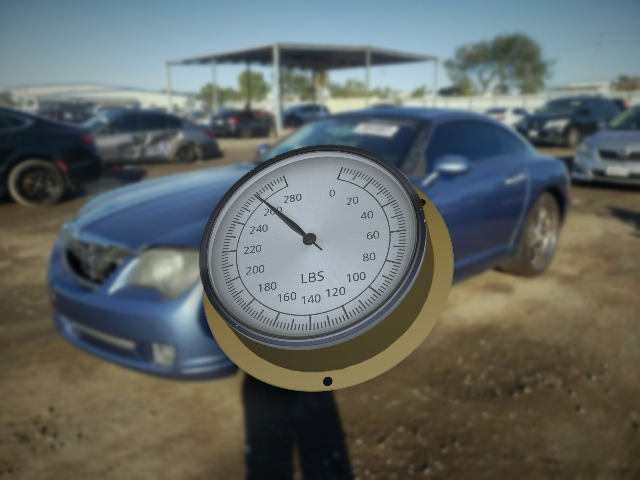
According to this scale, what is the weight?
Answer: 260 lb
